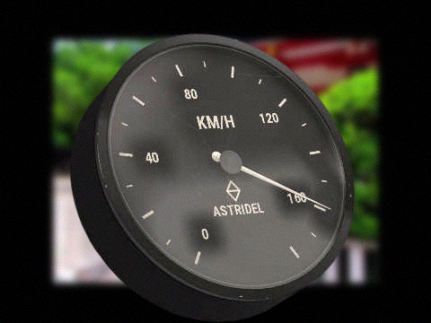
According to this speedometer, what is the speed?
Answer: 160 km/h
